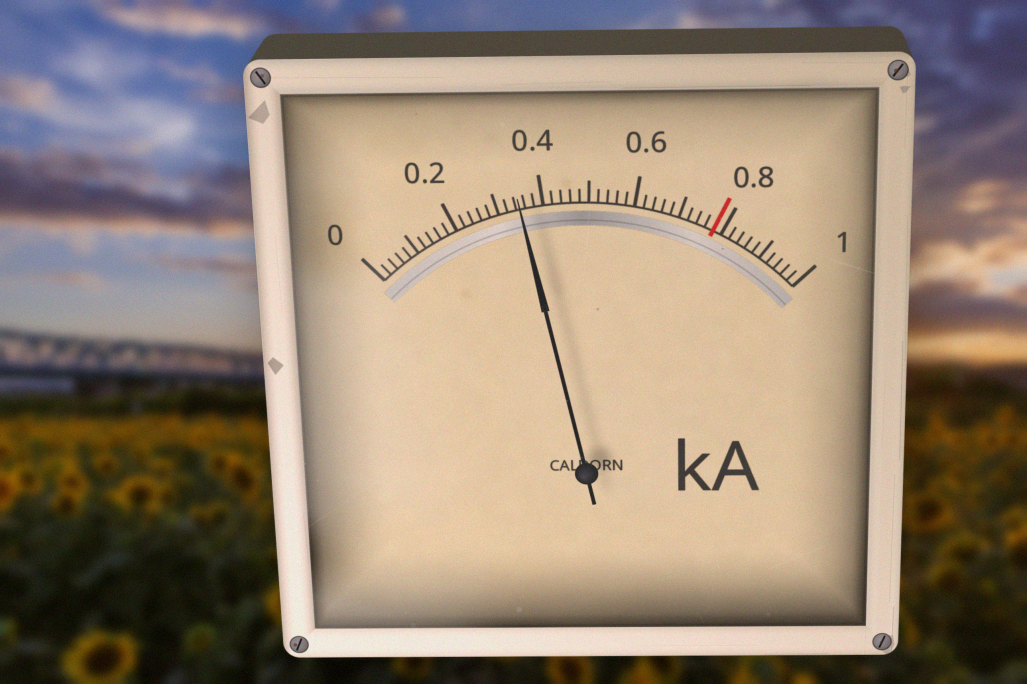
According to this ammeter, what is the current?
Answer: 0.35 kA
